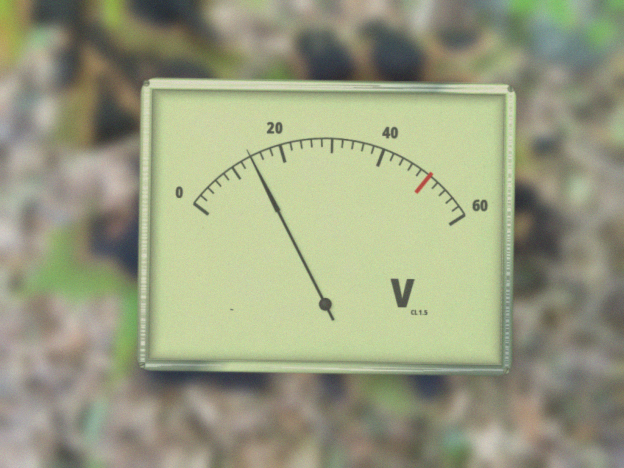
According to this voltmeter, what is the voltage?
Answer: 14 V
